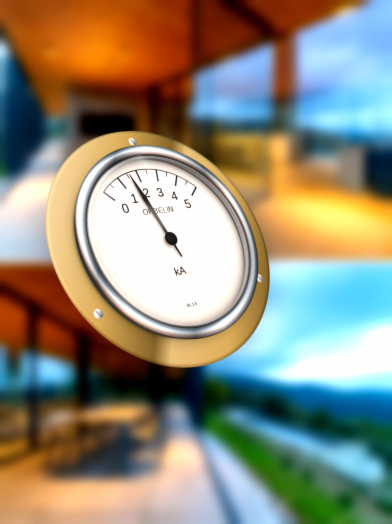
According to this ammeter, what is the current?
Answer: 1.5 kA
